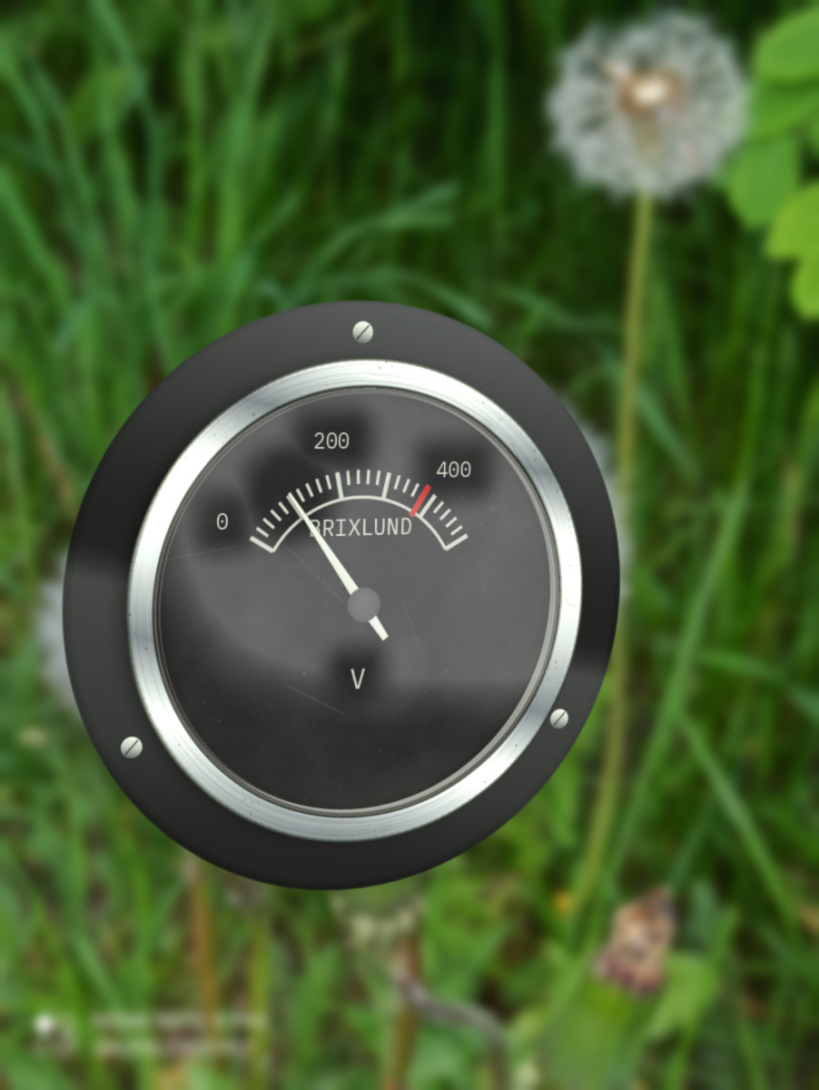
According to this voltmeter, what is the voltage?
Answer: 100 V
